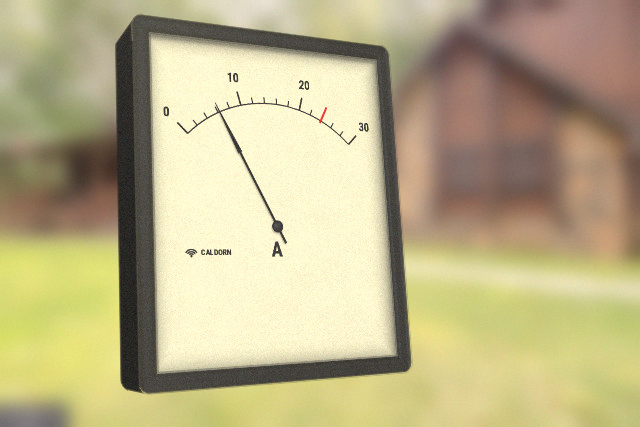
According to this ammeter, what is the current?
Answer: 6 A
